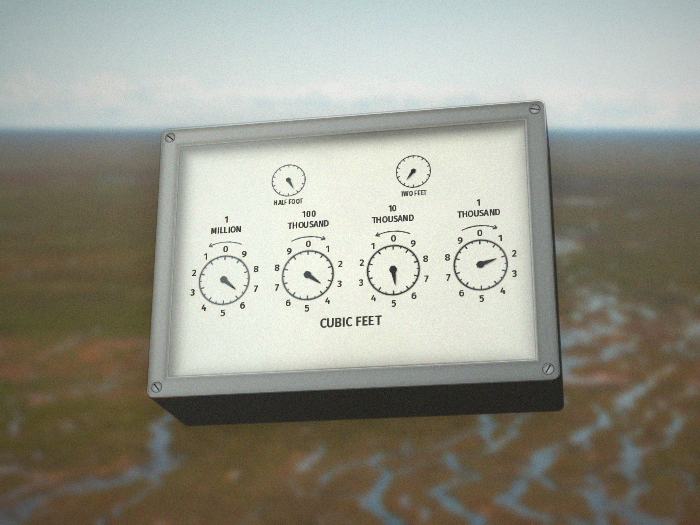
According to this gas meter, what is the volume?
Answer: 635200 ft³
